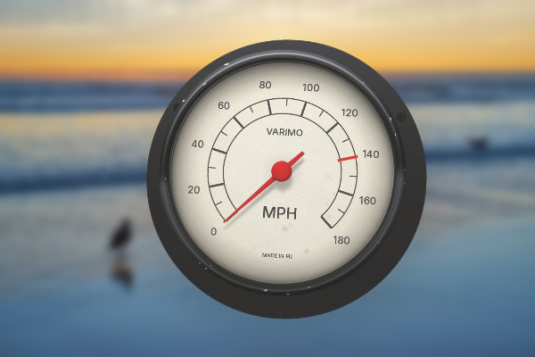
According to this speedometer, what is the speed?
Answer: 0 mph
